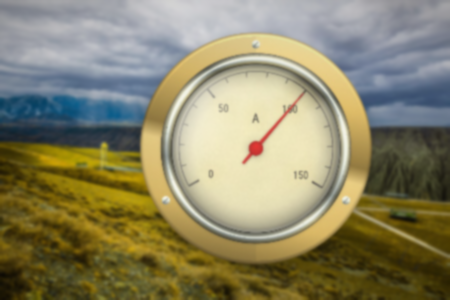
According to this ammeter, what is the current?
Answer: 100 A
